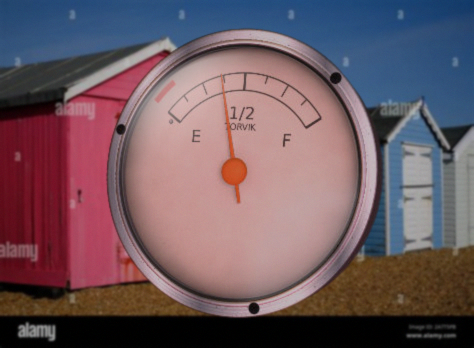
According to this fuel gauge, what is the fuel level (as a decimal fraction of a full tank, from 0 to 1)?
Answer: 0.375
